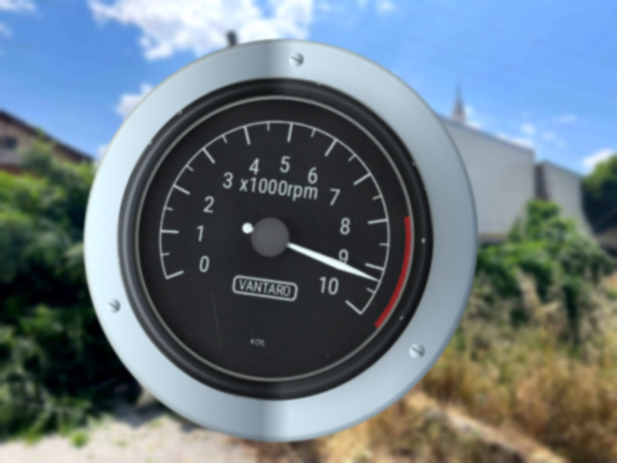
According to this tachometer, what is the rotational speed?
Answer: 9250 rpm
